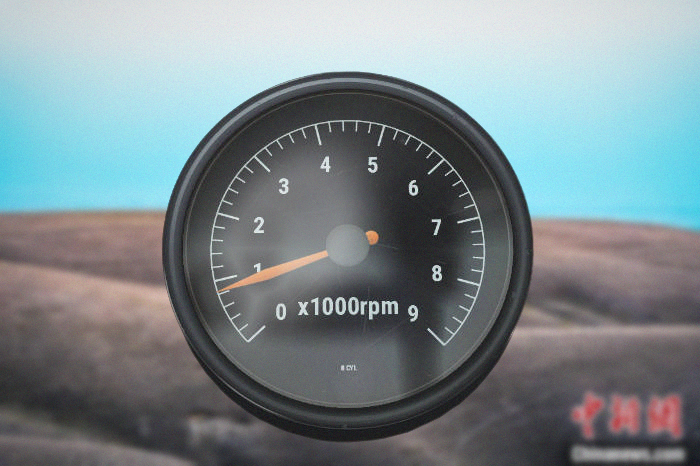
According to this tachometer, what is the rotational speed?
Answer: 800 rpm
